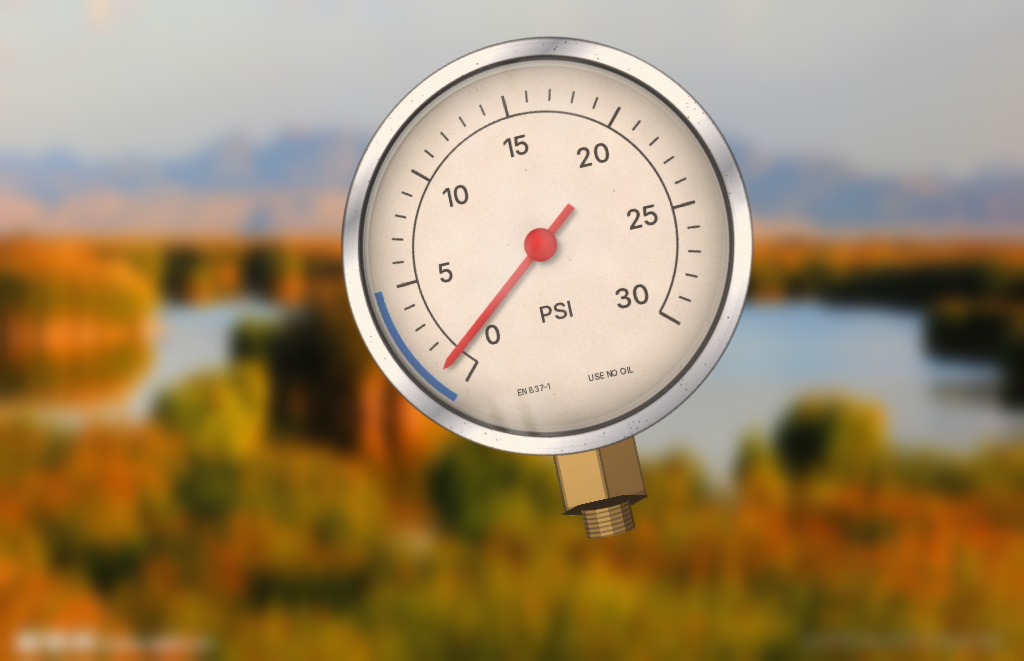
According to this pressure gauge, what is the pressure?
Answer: 1 psi
